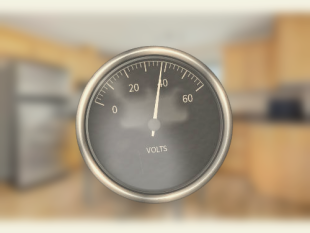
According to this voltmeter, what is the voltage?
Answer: 38 V
